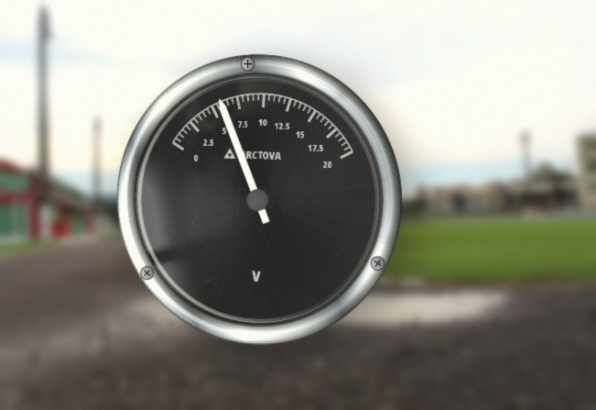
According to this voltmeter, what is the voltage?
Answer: 6 V
